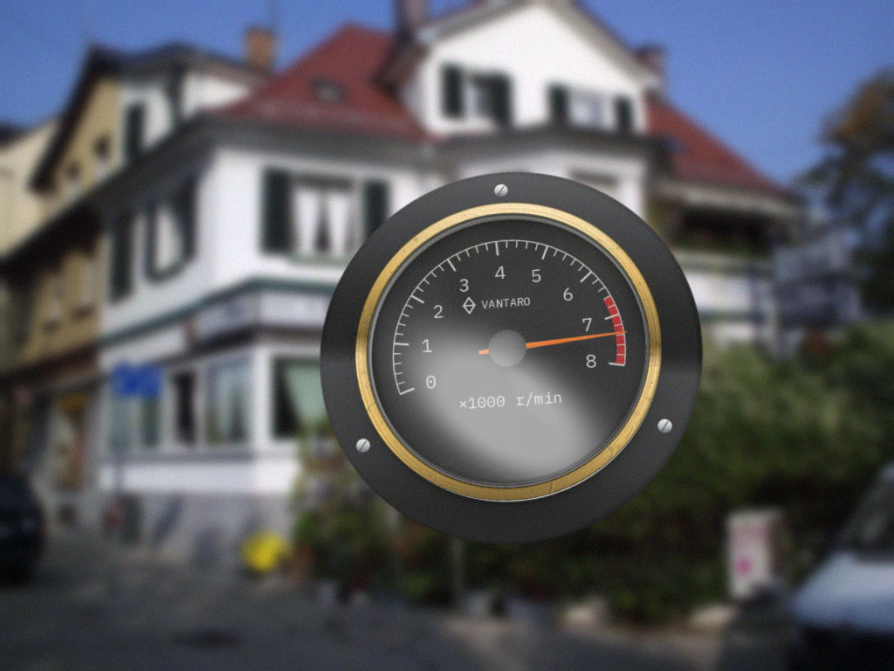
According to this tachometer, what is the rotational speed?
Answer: 7400 rpm
